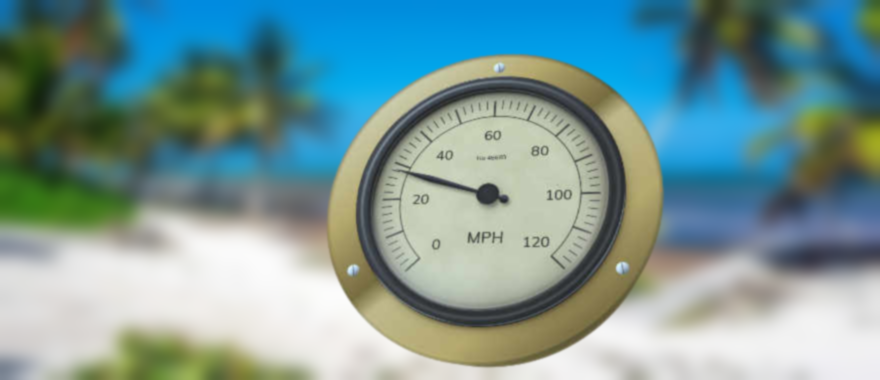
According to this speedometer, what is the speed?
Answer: 28 mph
